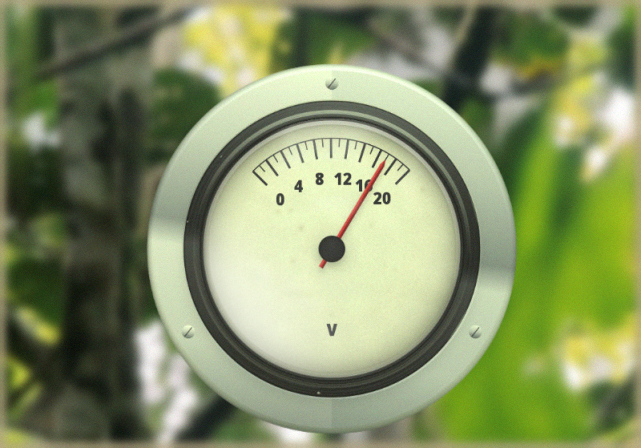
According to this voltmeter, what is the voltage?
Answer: 17 V
